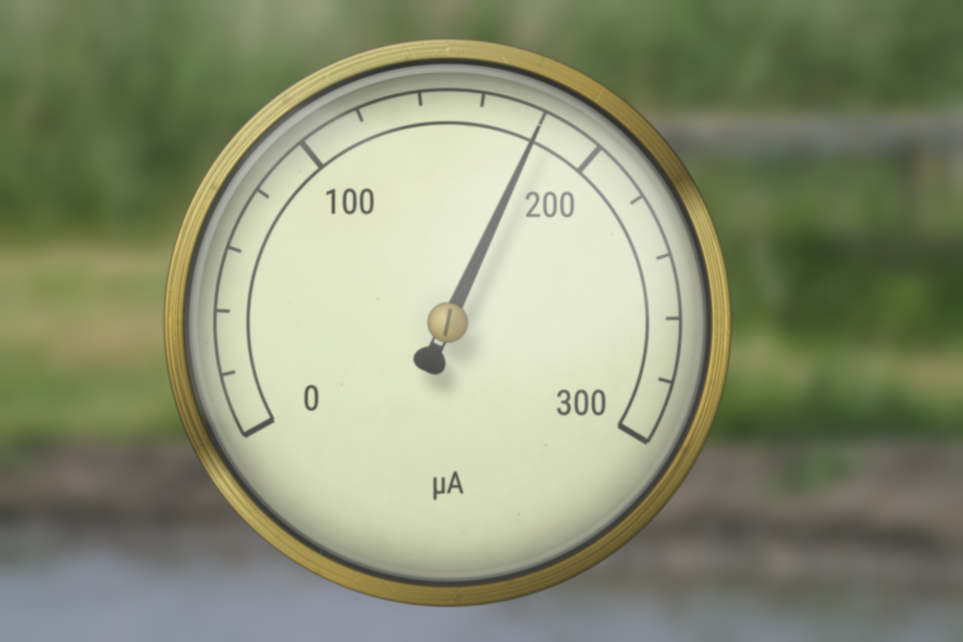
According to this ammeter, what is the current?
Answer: 180 µA
